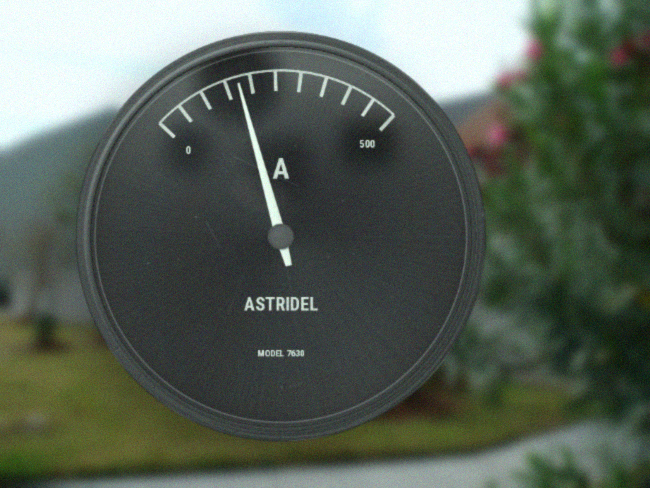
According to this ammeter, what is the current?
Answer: 175 A
